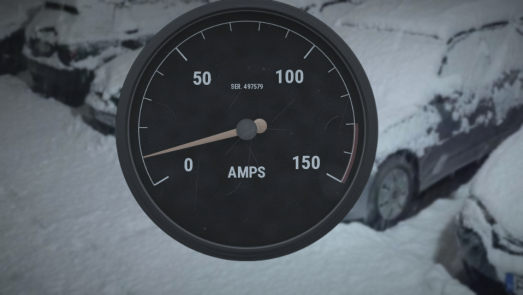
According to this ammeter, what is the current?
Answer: 10 A
